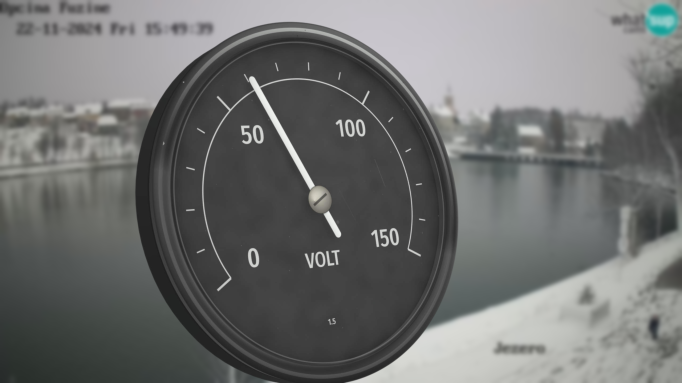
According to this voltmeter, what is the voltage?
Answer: 60 V
